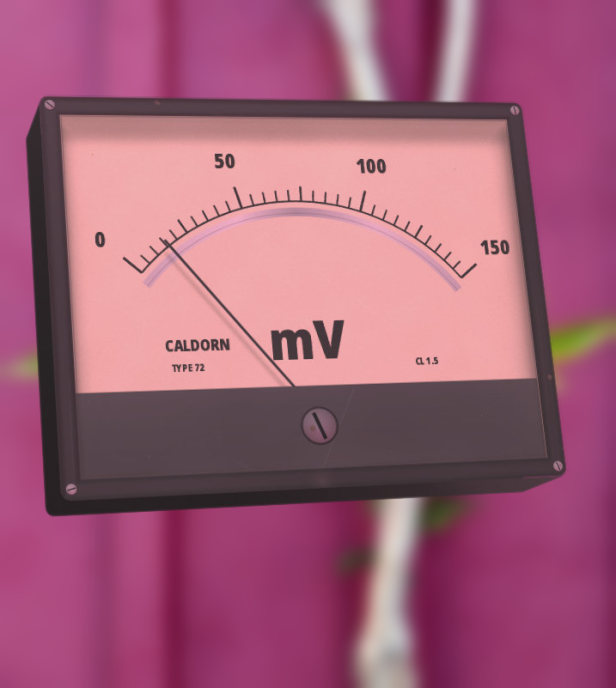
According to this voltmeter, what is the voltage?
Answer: 15 mV
